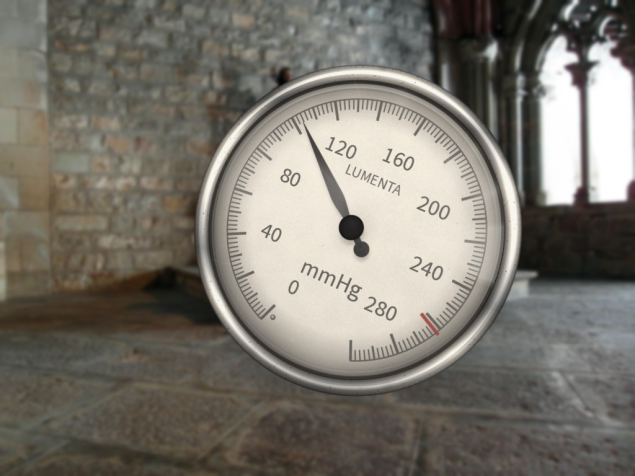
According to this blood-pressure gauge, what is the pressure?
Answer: 104 mmHg
